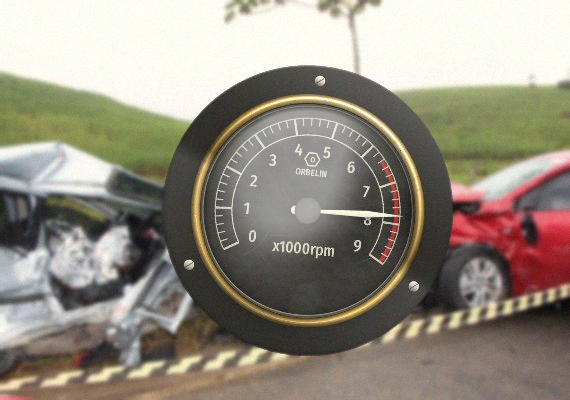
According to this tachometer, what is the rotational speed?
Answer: 7800 rpm
